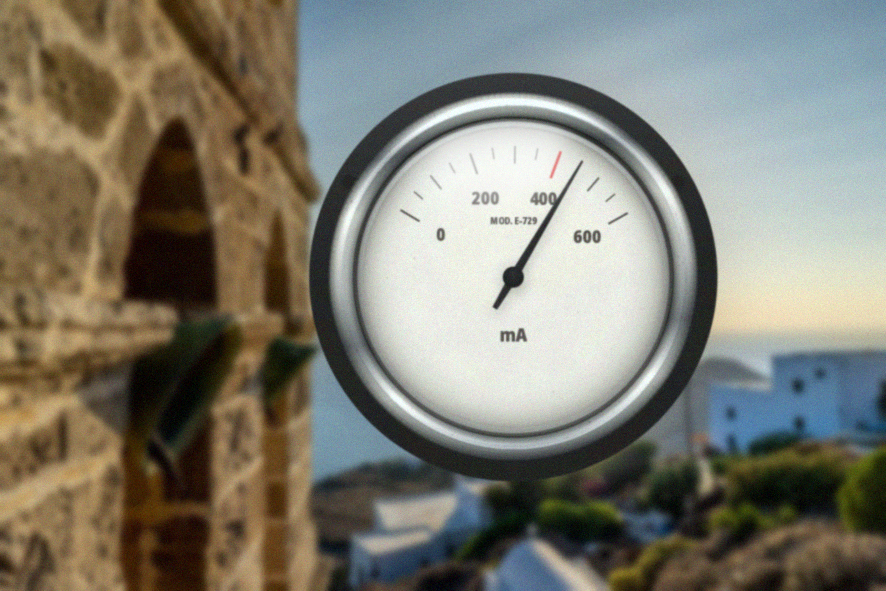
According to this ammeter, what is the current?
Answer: 450 mA
